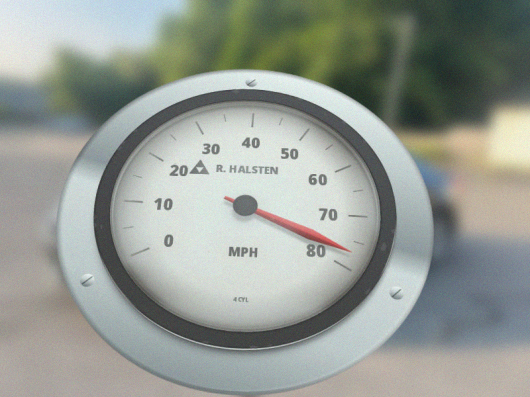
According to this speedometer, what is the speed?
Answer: 77.5 mph
